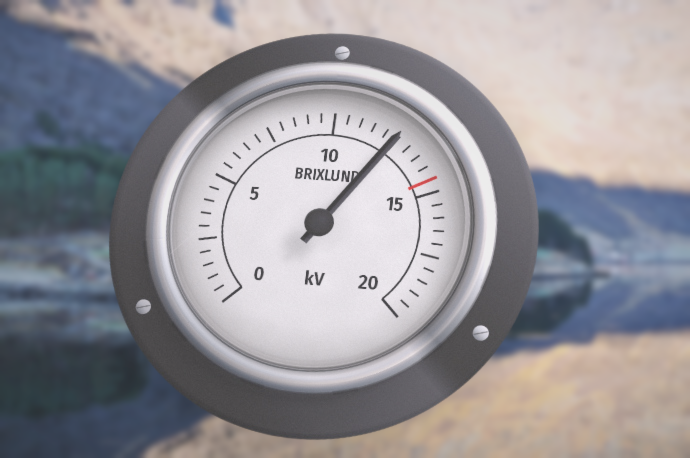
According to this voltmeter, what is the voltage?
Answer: 12.5 kV
